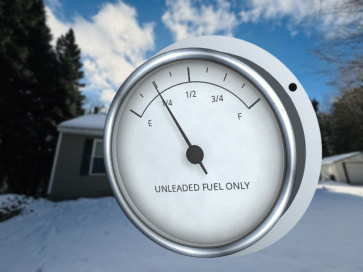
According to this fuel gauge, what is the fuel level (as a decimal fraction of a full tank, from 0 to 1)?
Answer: 0.25
